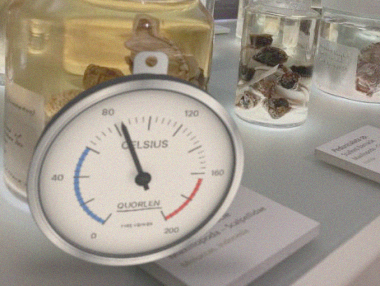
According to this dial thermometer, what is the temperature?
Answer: 84 °C
